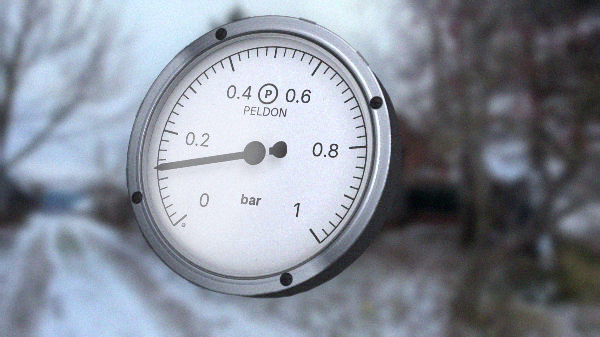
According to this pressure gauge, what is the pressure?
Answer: 0.12 bar
